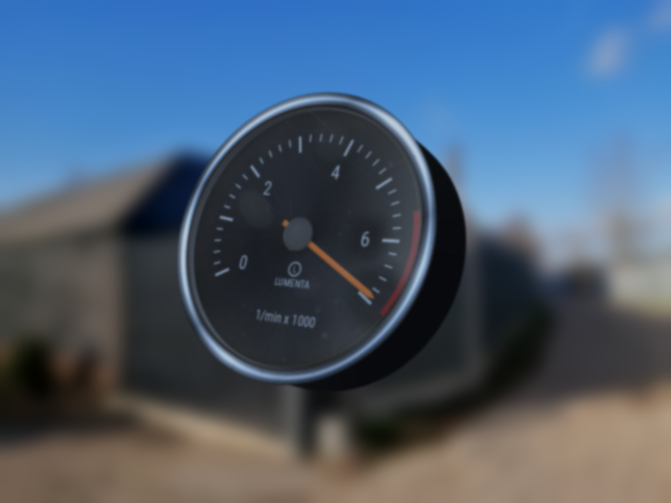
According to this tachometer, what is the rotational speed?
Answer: 6900 rpm
